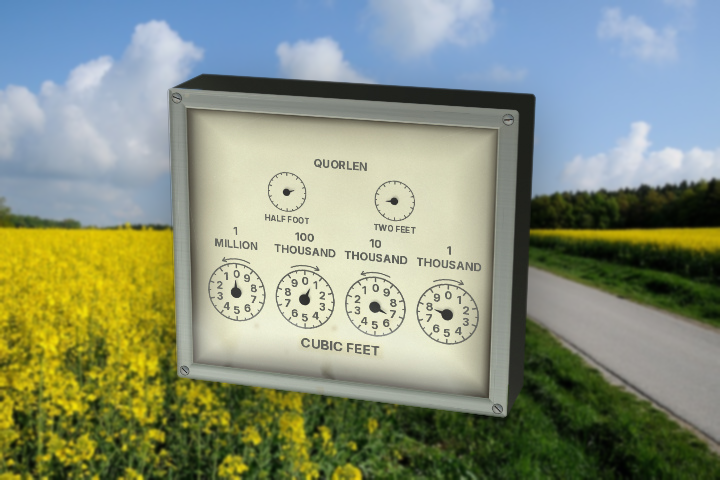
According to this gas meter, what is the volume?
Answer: 6800 ft³
